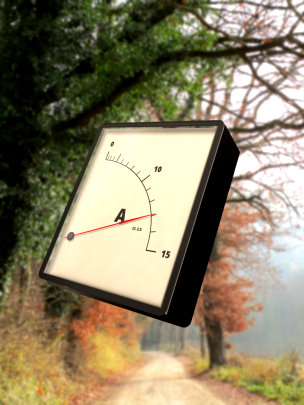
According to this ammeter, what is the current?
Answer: 13 A
